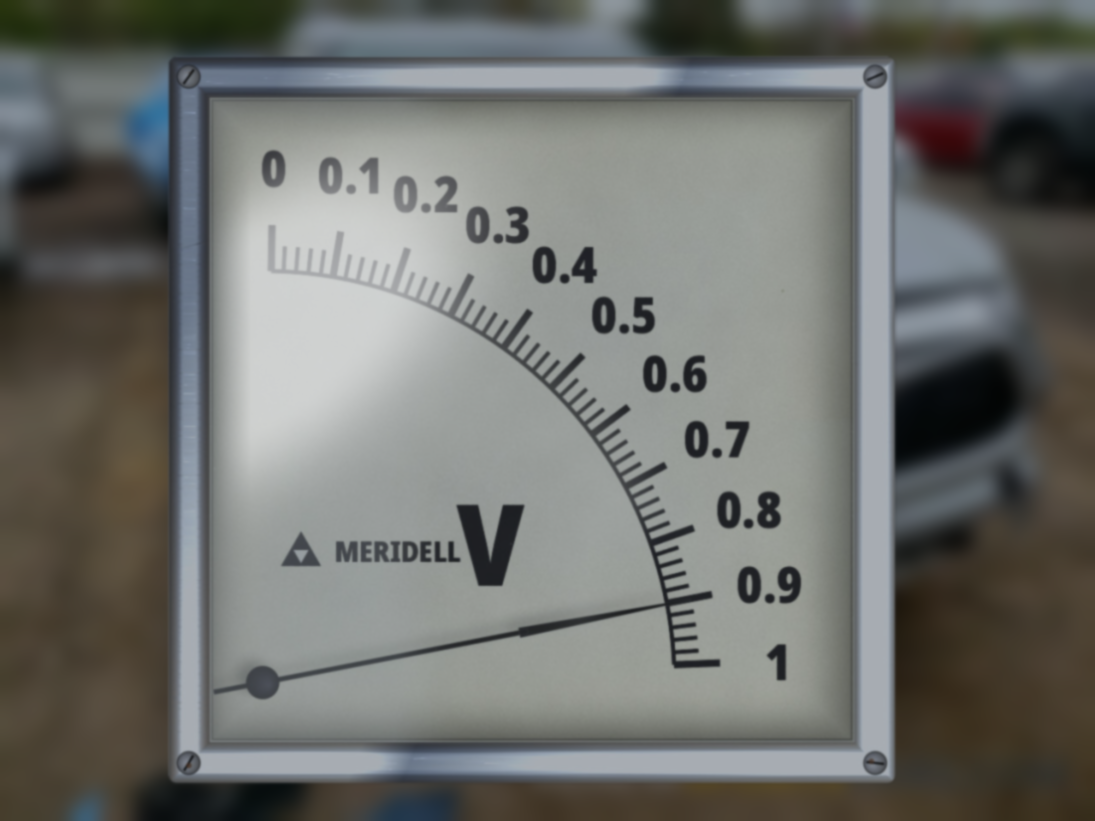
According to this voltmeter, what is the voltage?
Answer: 0.9 V
